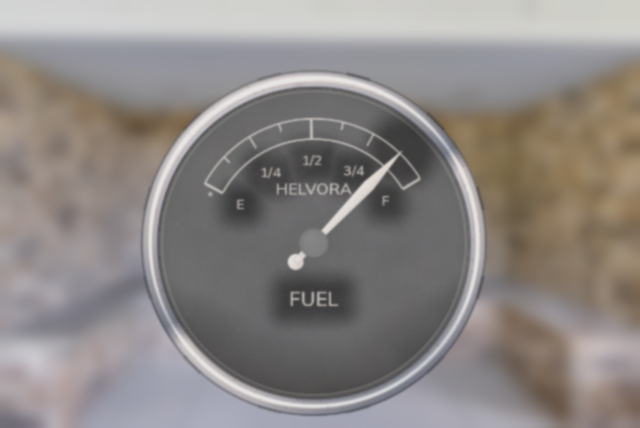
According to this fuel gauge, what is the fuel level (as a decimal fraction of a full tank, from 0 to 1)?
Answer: 0.875
